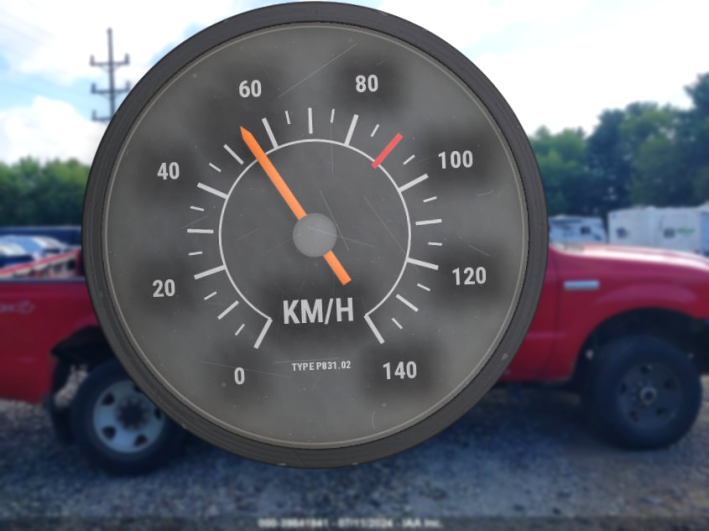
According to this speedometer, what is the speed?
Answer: 55 km/h
